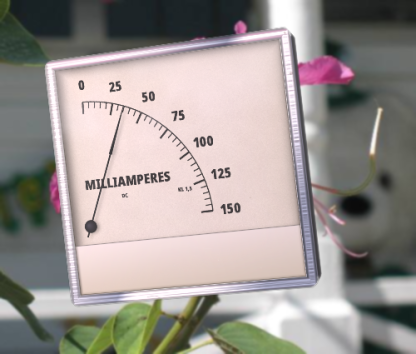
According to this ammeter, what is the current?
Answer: 35 mA
